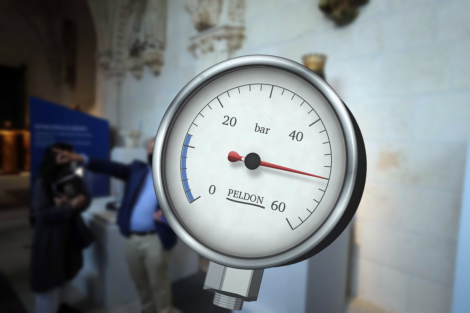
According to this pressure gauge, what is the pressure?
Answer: 50 bar
